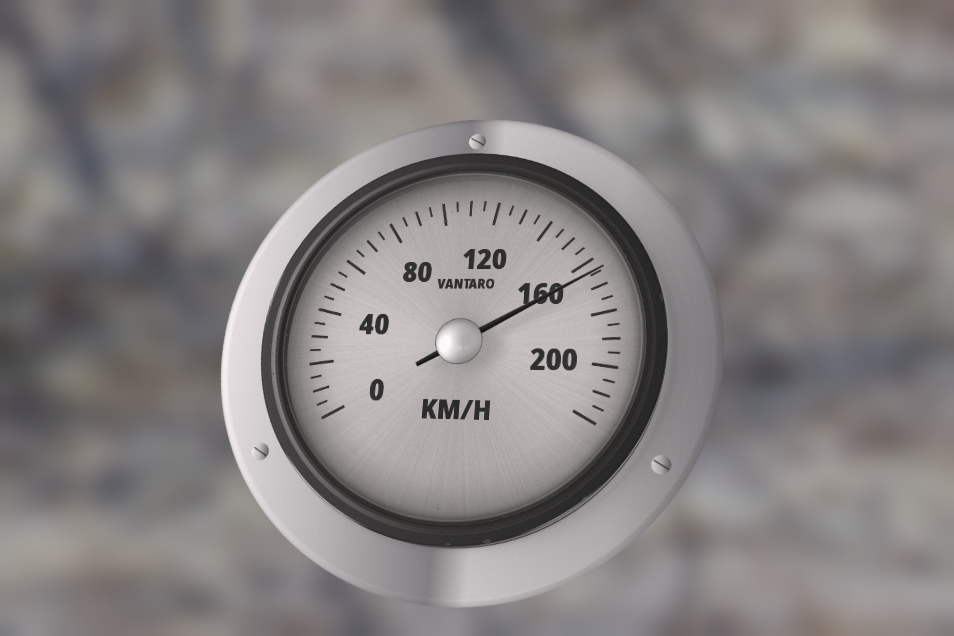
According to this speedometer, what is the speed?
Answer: 165 km/h
